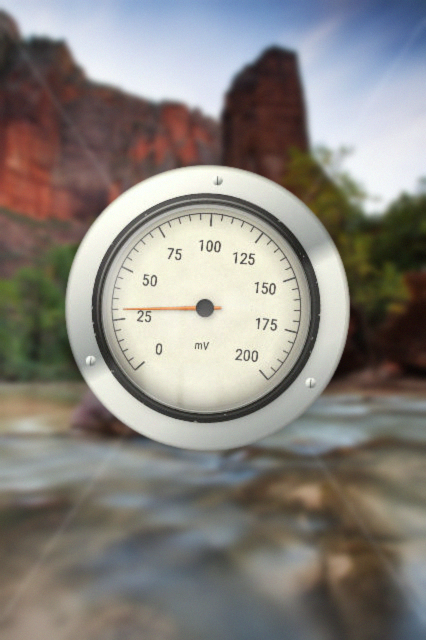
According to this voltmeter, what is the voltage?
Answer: 30 mV
